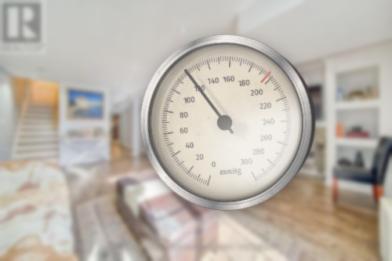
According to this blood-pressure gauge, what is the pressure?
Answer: 120 mmHg
